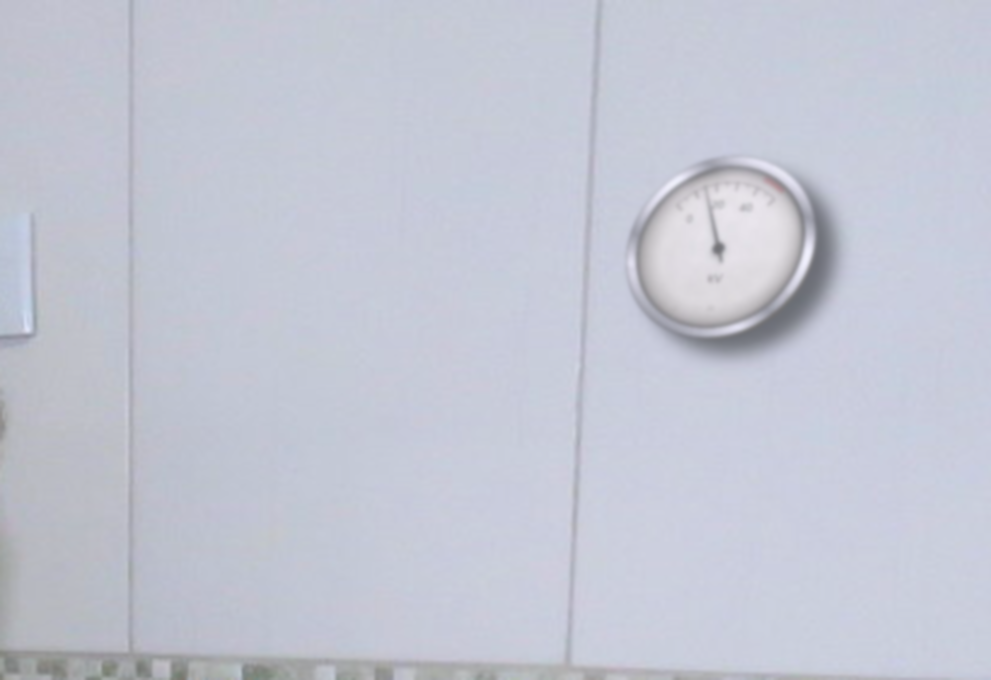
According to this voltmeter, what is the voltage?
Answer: 15 kV
